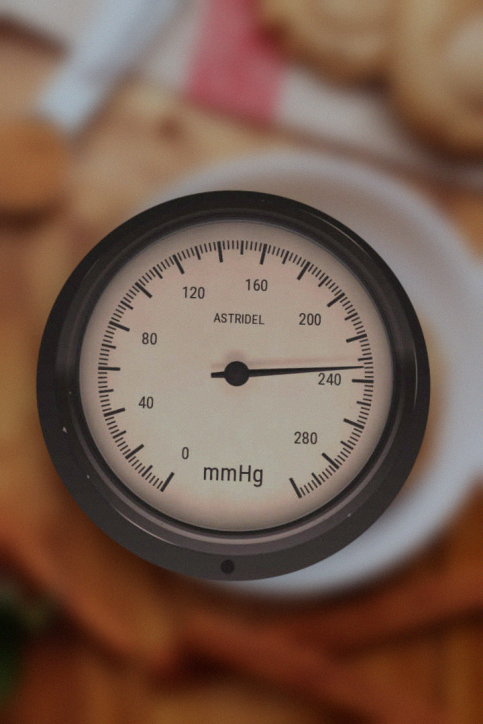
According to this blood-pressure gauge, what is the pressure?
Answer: 234 mmHg
